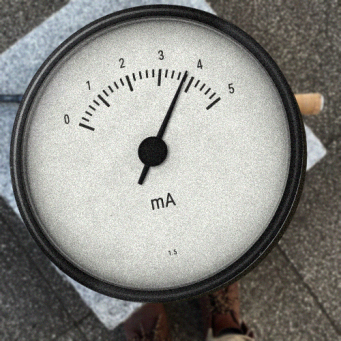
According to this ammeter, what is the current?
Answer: 3.8 mA
